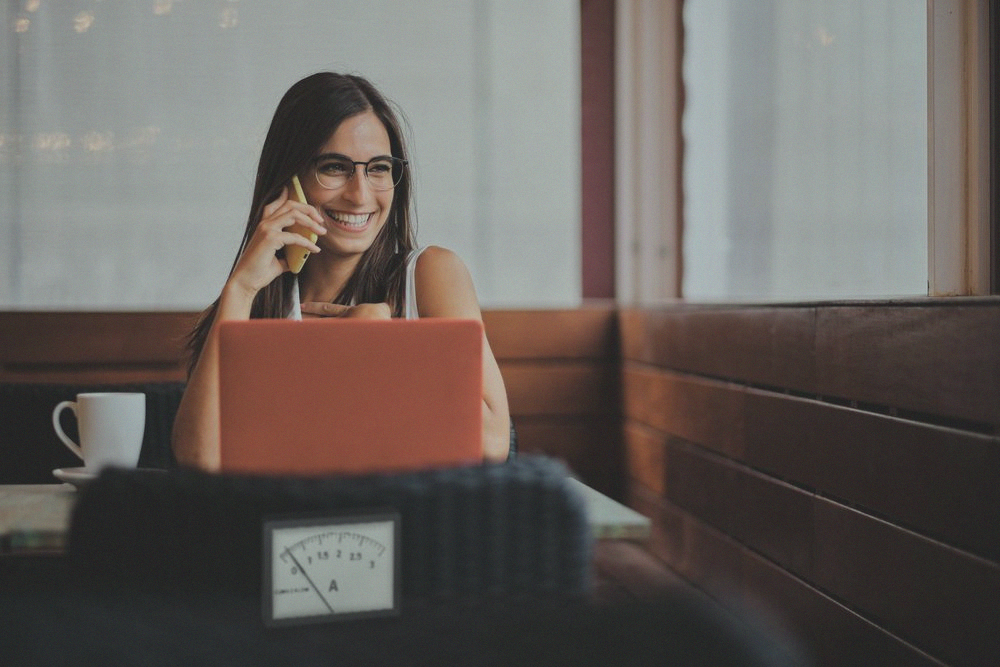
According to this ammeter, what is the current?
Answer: 0.5 A
